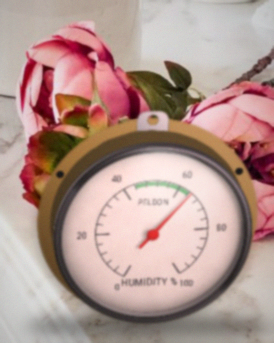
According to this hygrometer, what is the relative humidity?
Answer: 64 %
